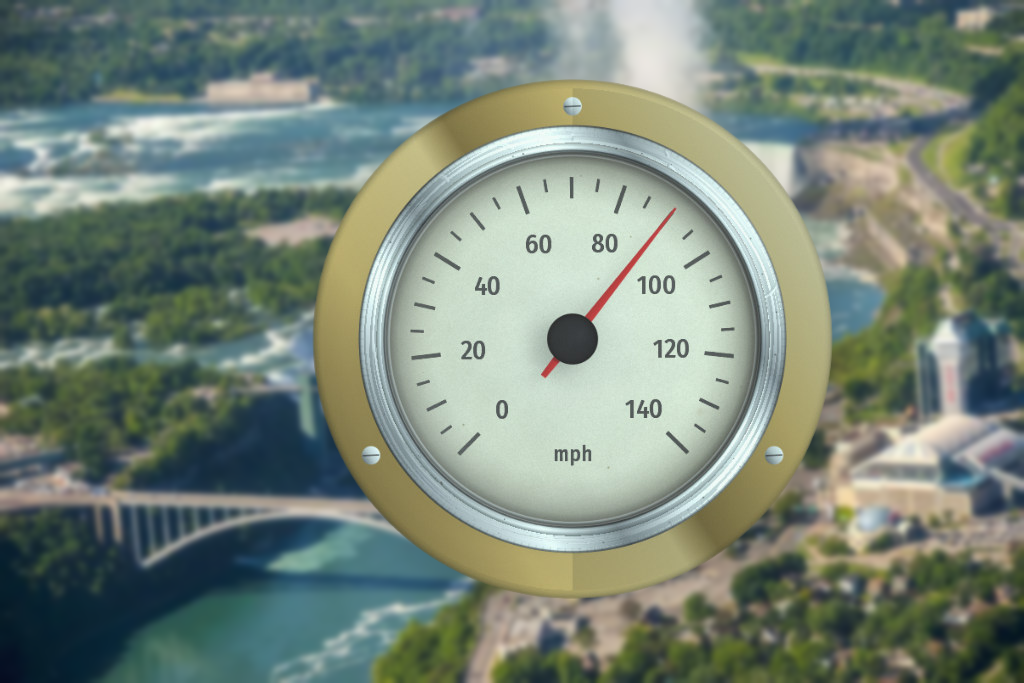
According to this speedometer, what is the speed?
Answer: 90 mph
